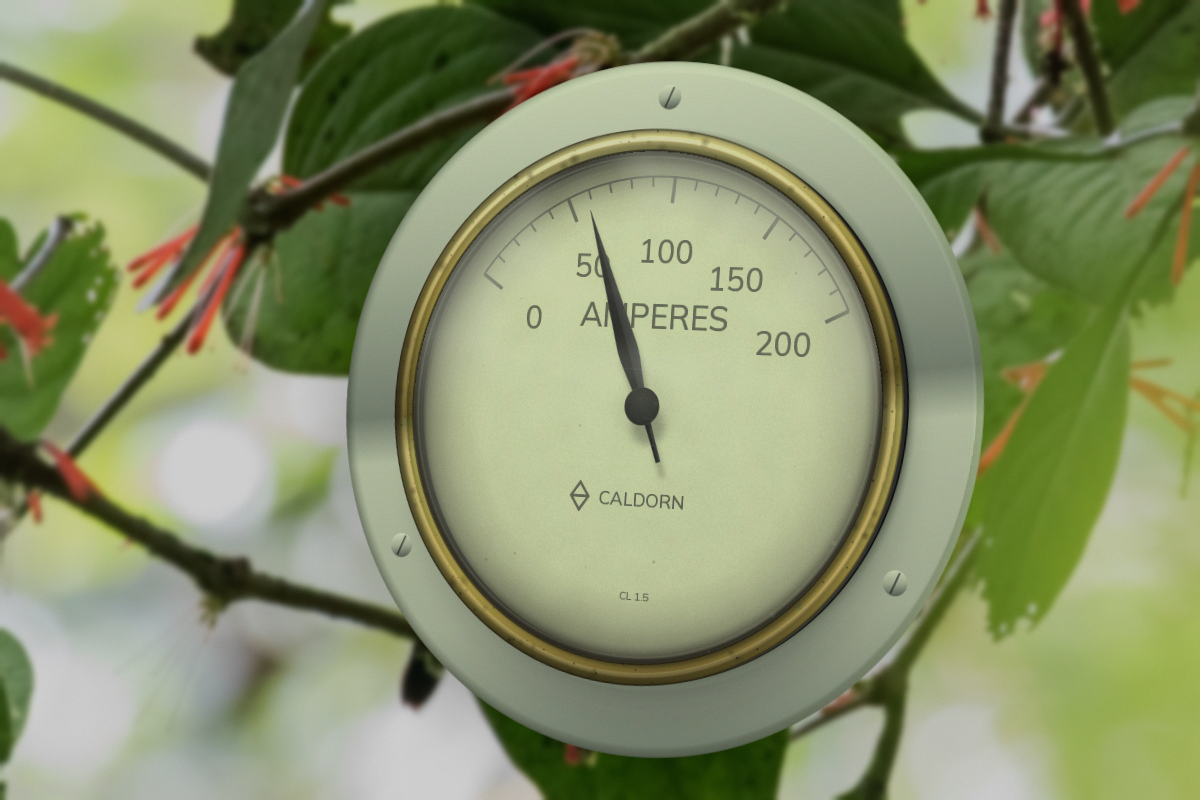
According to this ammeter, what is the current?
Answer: 60 A
